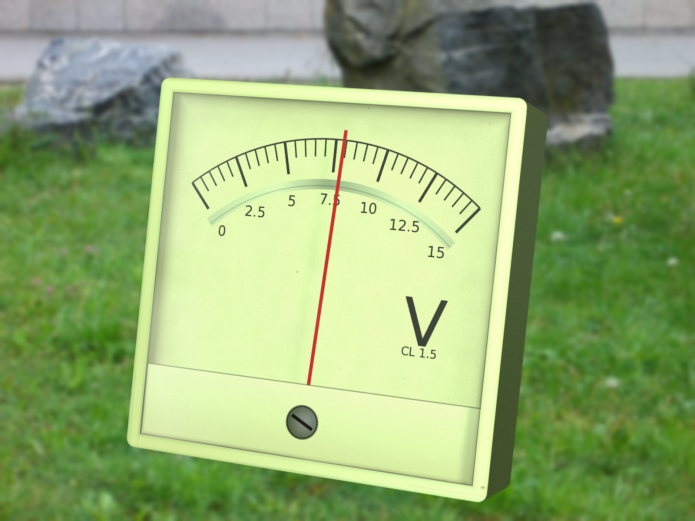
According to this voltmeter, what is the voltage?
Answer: 8 V
